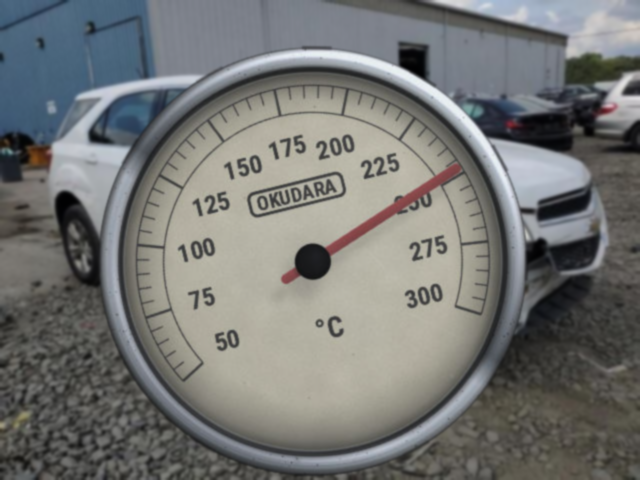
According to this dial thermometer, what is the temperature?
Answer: 247.5 °C
